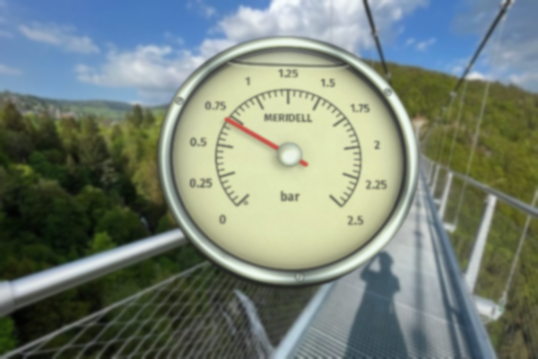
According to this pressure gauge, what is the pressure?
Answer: 0.7 bar
